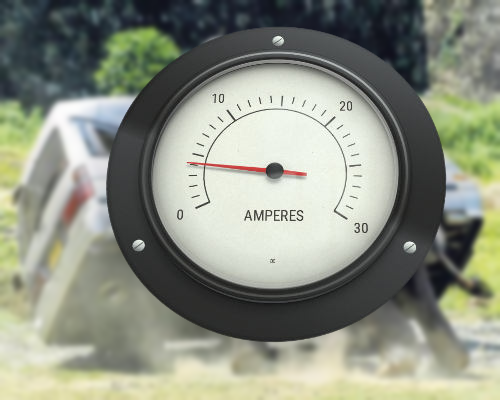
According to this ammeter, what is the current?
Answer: 4 A
